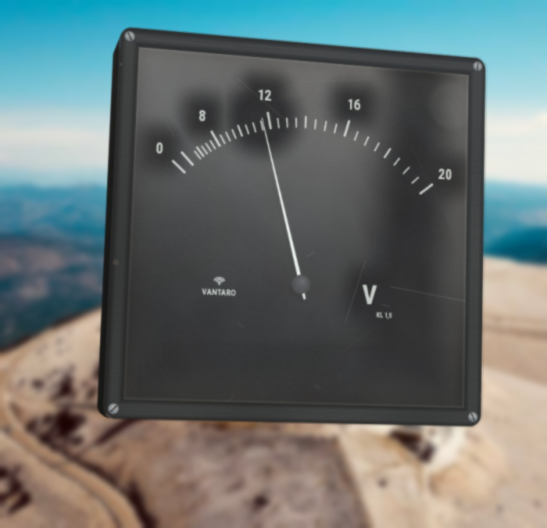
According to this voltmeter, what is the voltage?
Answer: 11.5 V
